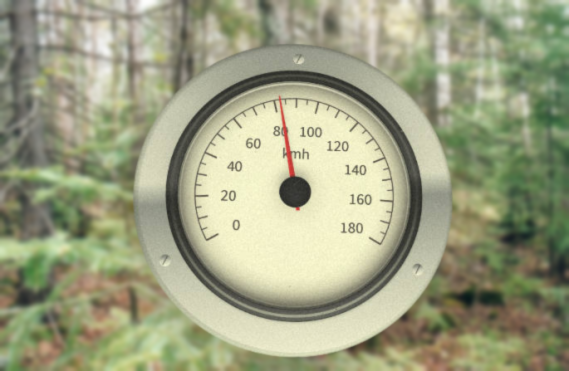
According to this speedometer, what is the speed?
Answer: 82.5 km/h
